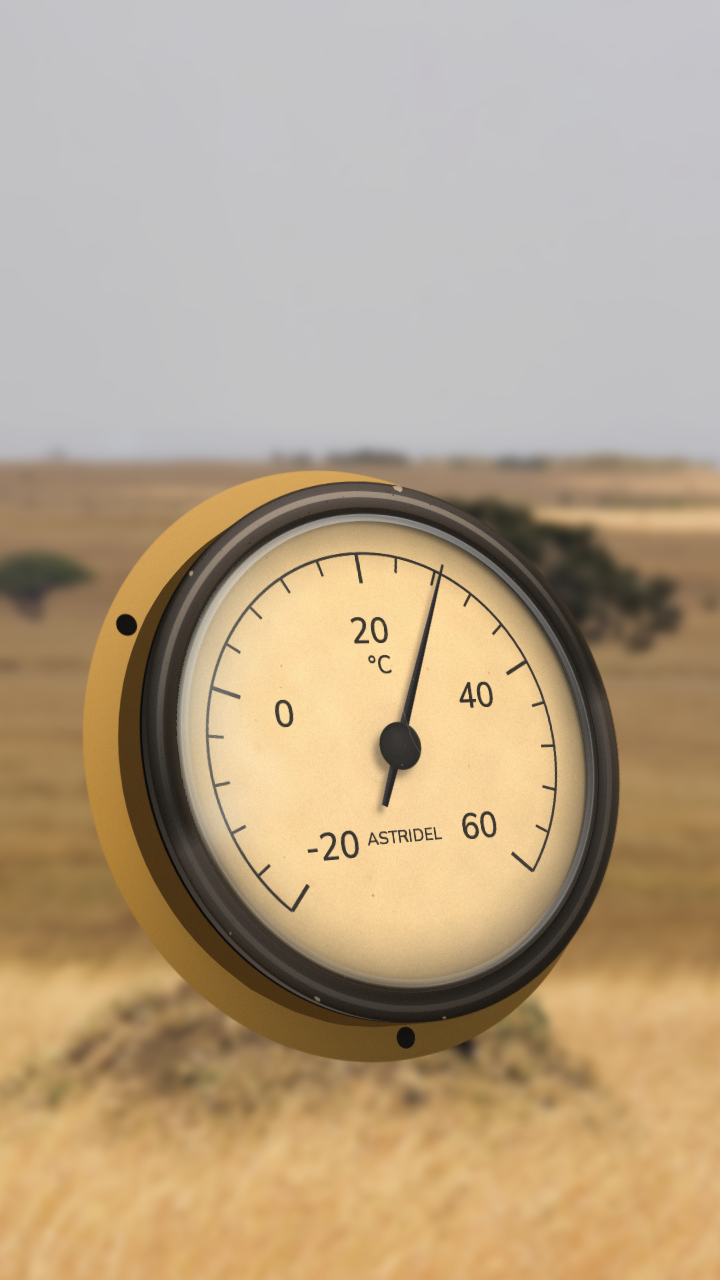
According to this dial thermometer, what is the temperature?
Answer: 28 °C
